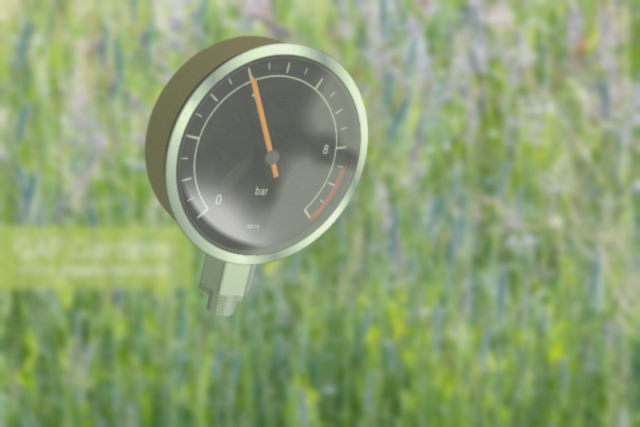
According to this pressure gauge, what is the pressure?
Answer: 4 bar
